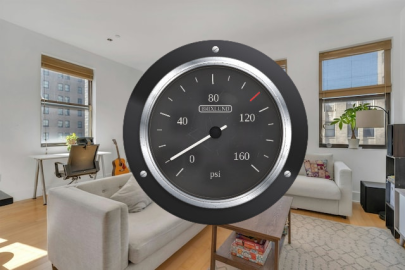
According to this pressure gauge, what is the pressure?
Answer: 10 psi
